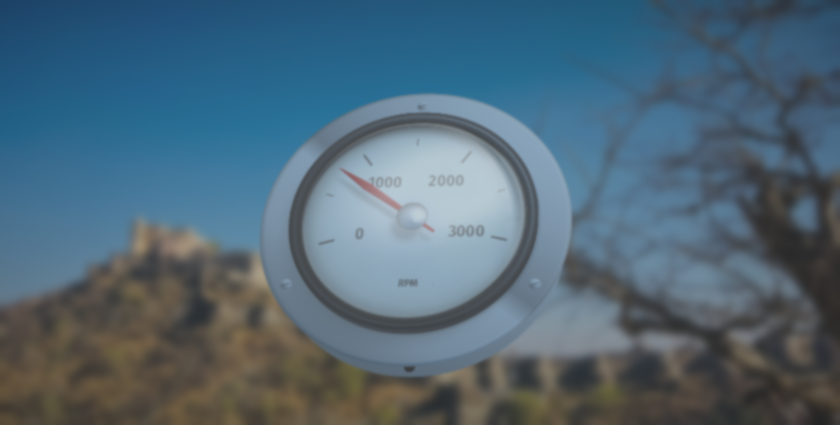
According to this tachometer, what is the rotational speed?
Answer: 750 rpm
